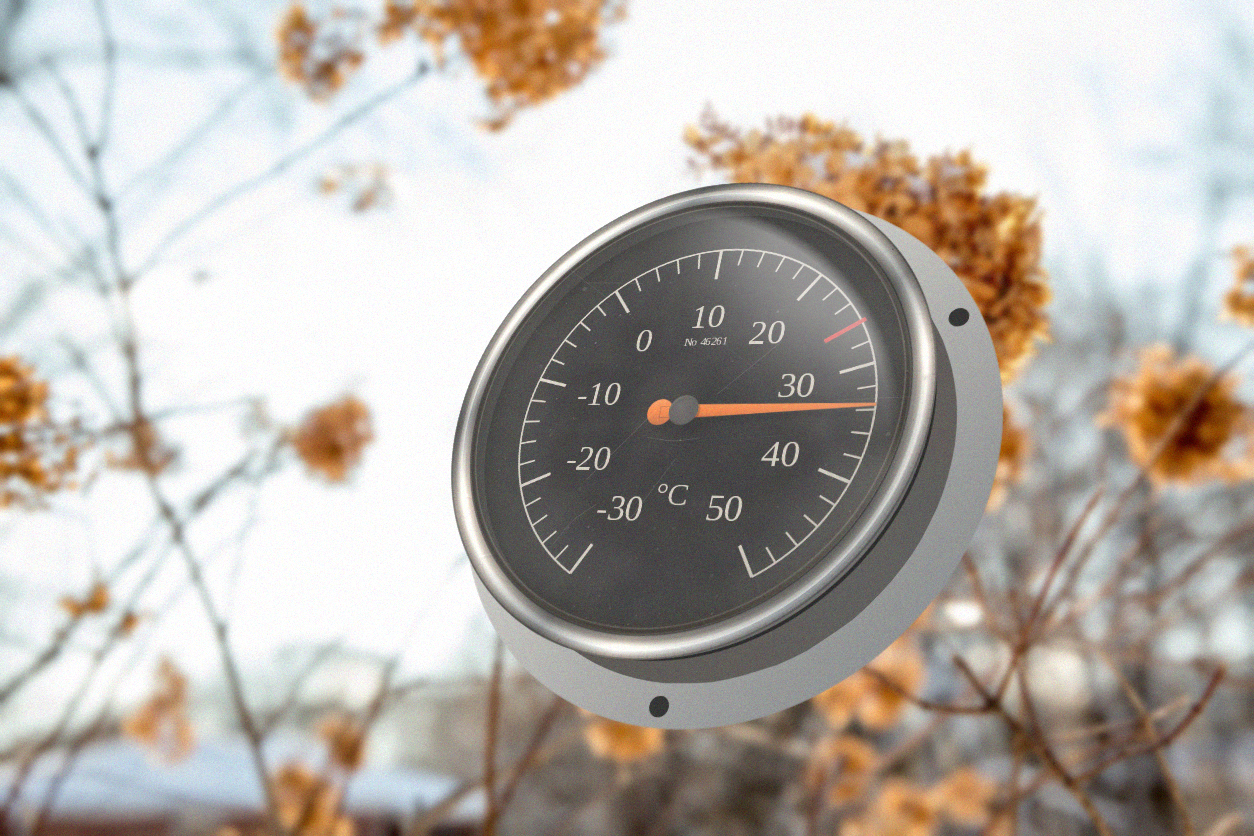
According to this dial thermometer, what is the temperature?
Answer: 34 °C
